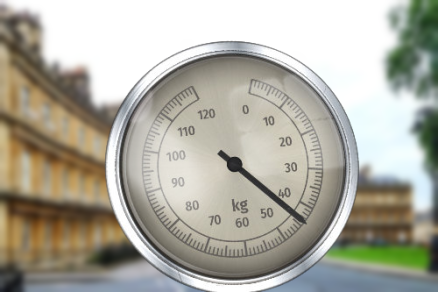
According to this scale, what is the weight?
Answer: 44 kg
